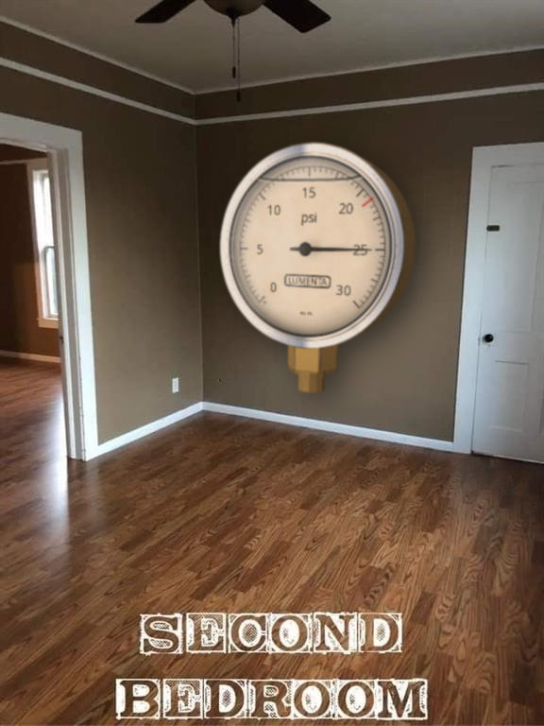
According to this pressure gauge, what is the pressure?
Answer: 25 psi
